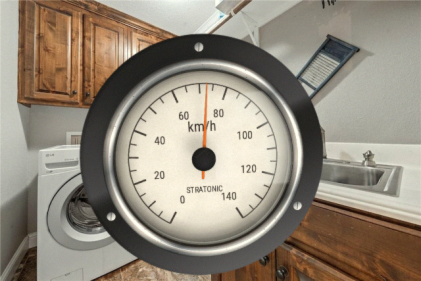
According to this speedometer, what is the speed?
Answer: 72.5 km/h
